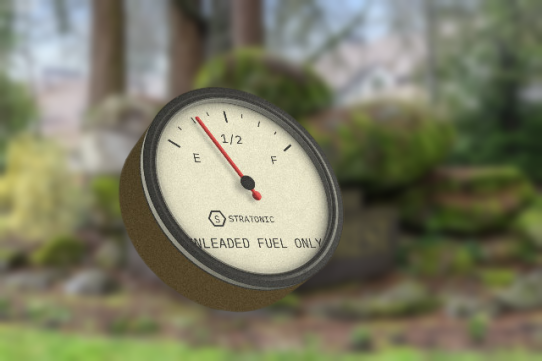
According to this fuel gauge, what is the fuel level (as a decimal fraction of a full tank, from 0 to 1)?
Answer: 0.25
